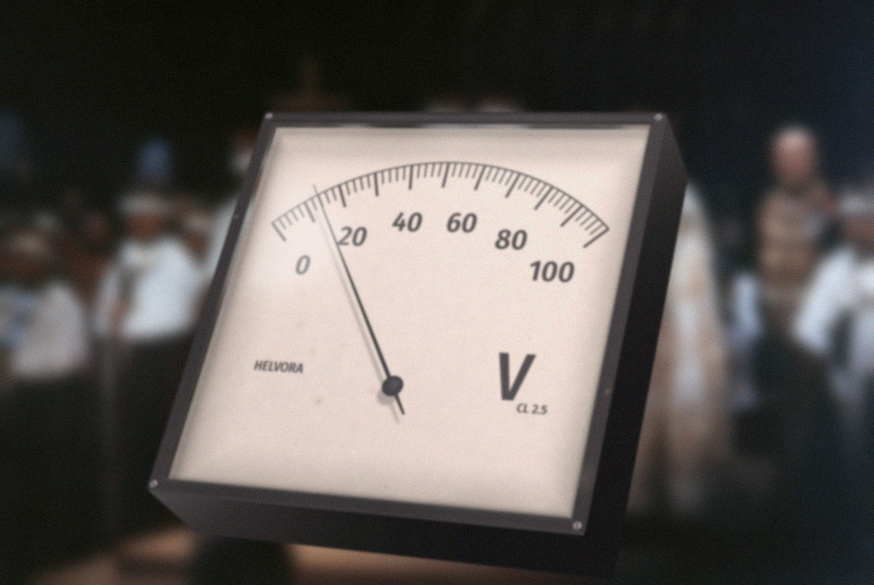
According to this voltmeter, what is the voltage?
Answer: 14 V
